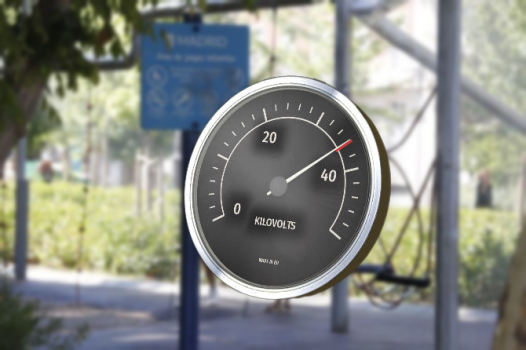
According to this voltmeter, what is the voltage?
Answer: 36 kV
